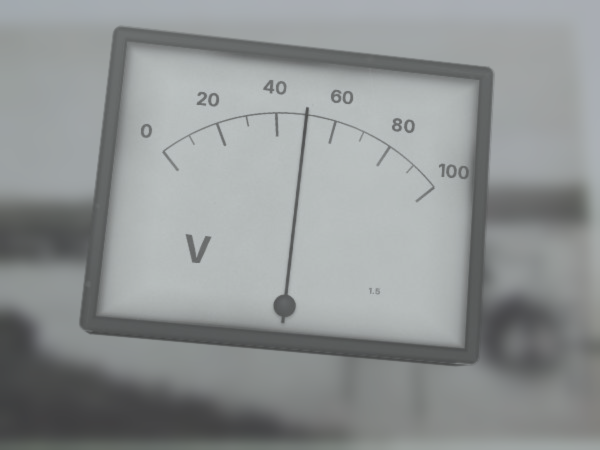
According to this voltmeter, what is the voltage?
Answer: 50 V
